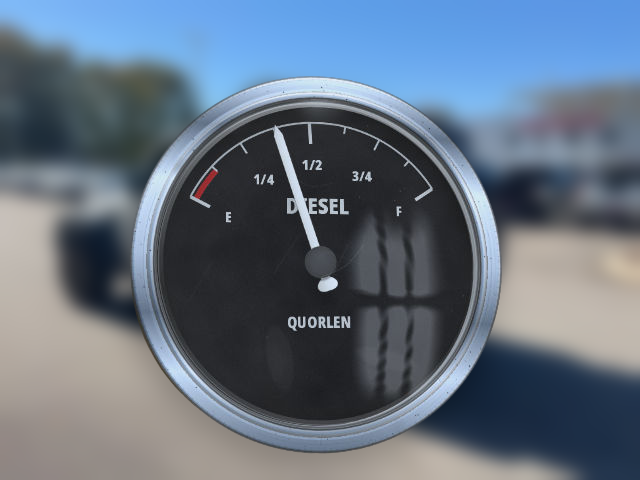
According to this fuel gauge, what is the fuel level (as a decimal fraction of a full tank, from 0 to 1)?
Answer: 0.375
